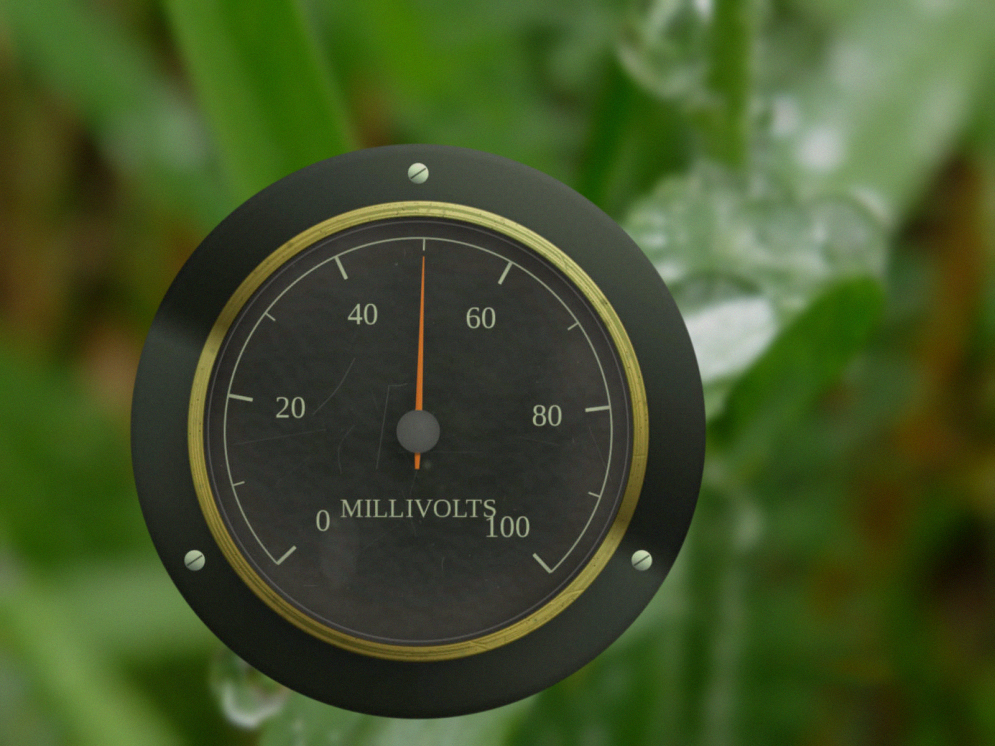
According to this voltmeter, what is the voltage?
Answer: 50 mV
